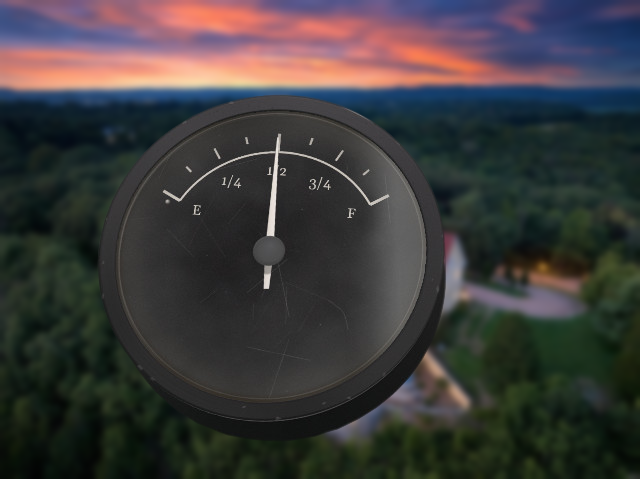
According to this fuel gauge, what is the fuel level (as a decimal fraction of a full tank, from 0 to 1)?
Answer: 0.5
